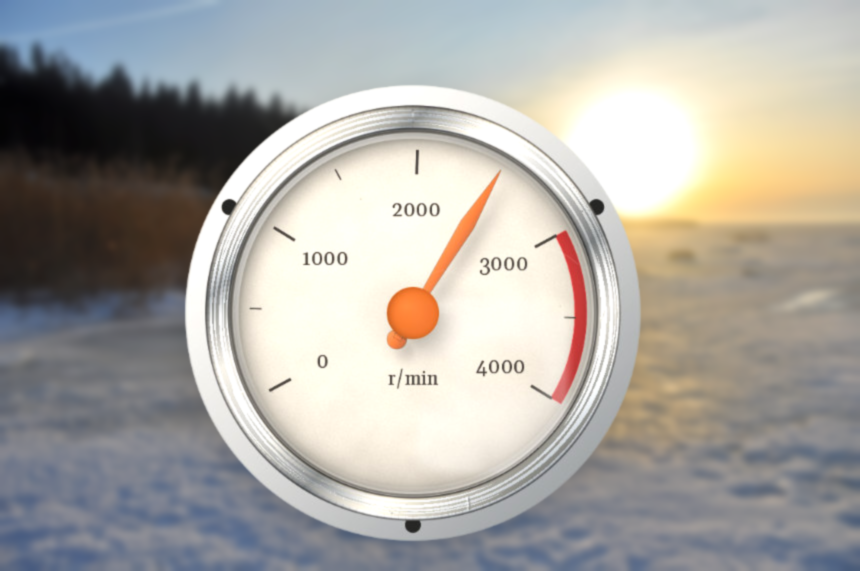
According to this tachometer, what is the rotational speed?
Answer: 2500 rpm
